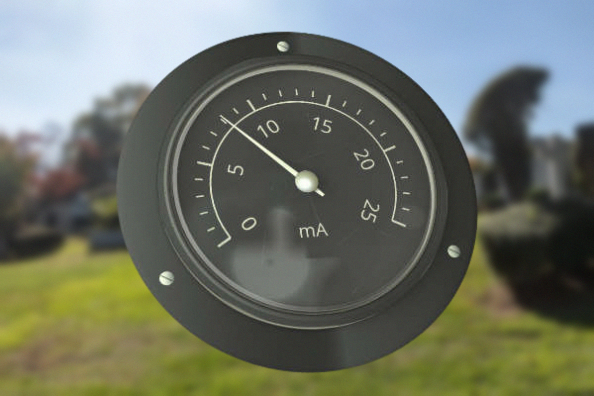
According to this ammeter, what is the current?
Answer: 8 mA
